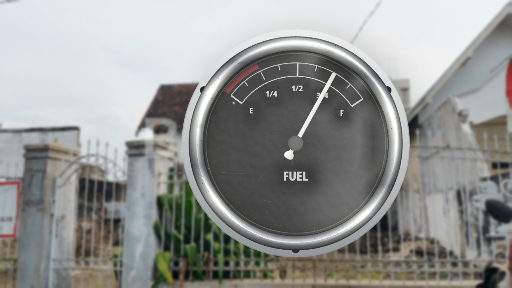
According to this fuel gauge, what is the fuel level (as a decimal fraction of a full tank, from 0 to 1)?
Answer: 0.75
